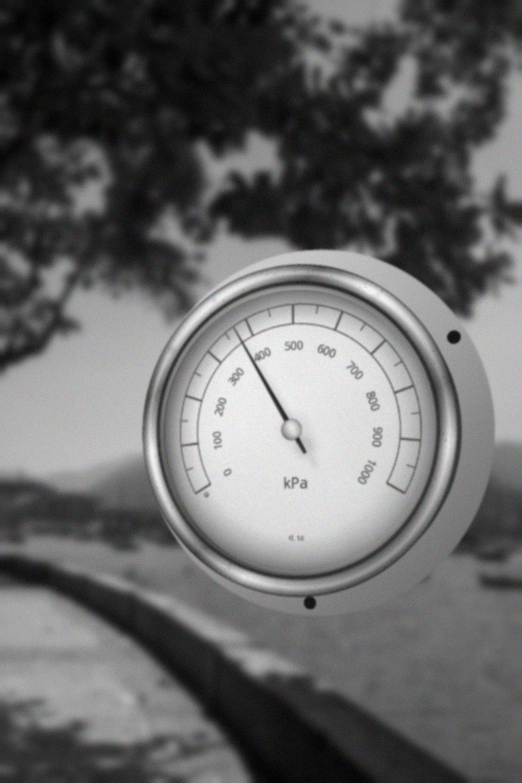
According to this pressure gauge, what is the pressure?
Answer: 375 kPa
